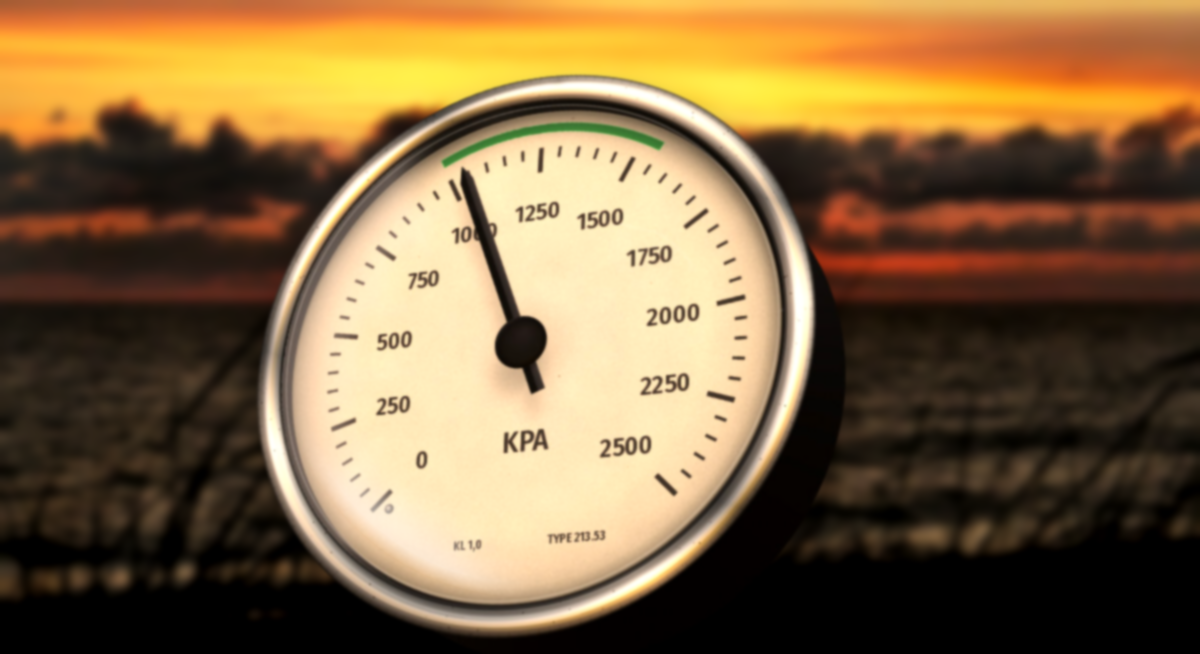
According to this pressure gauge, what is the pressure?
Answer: 1050 kPa
